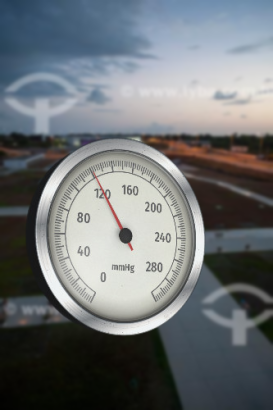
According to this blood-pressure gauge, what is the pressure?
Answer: 120 mmHg
